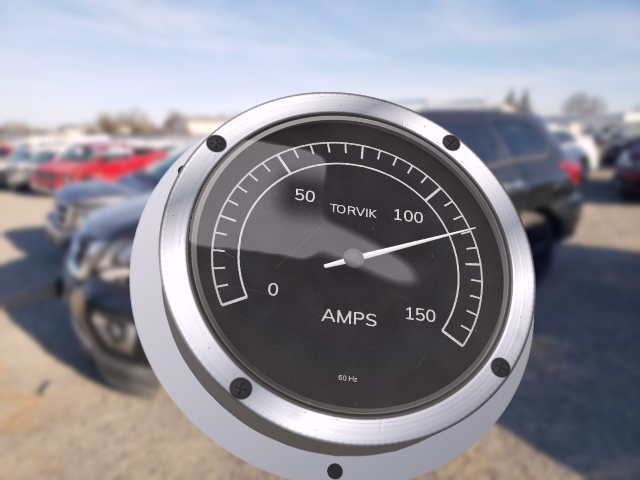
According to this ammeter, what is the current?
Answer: 115 A
